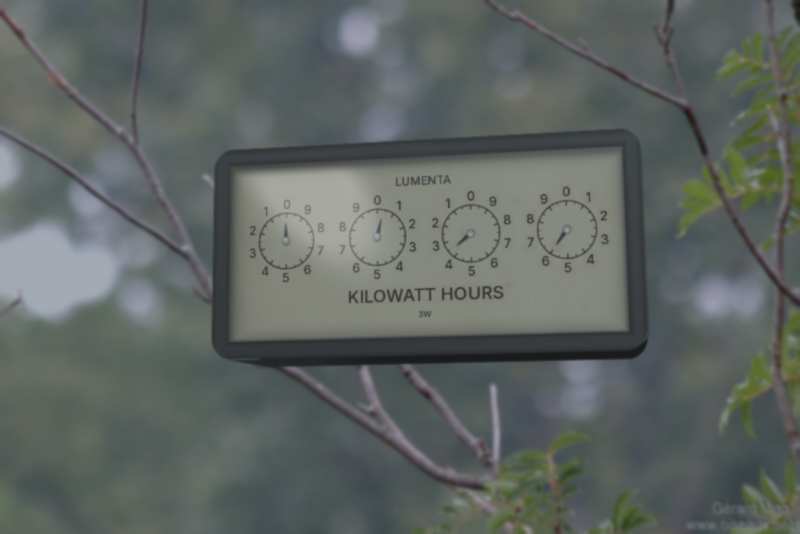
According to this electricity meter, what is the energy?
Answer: 36 kWh
